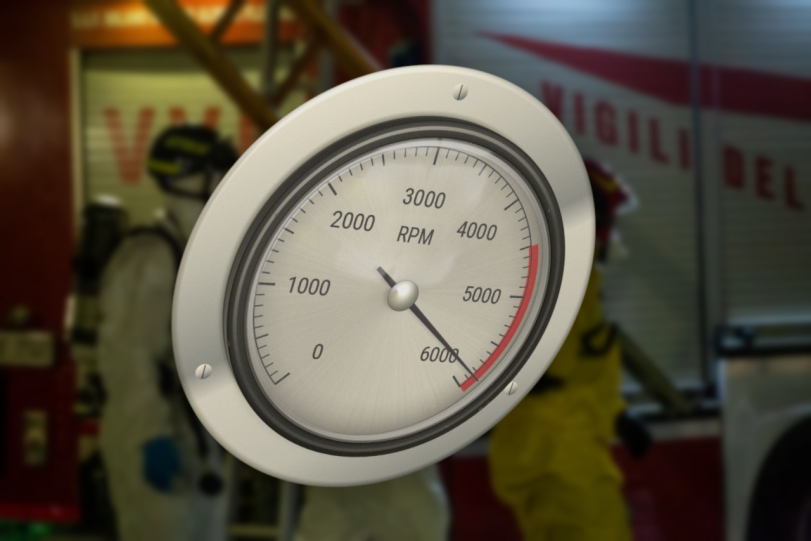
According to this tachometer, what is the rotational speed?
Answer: 5850 rpm
